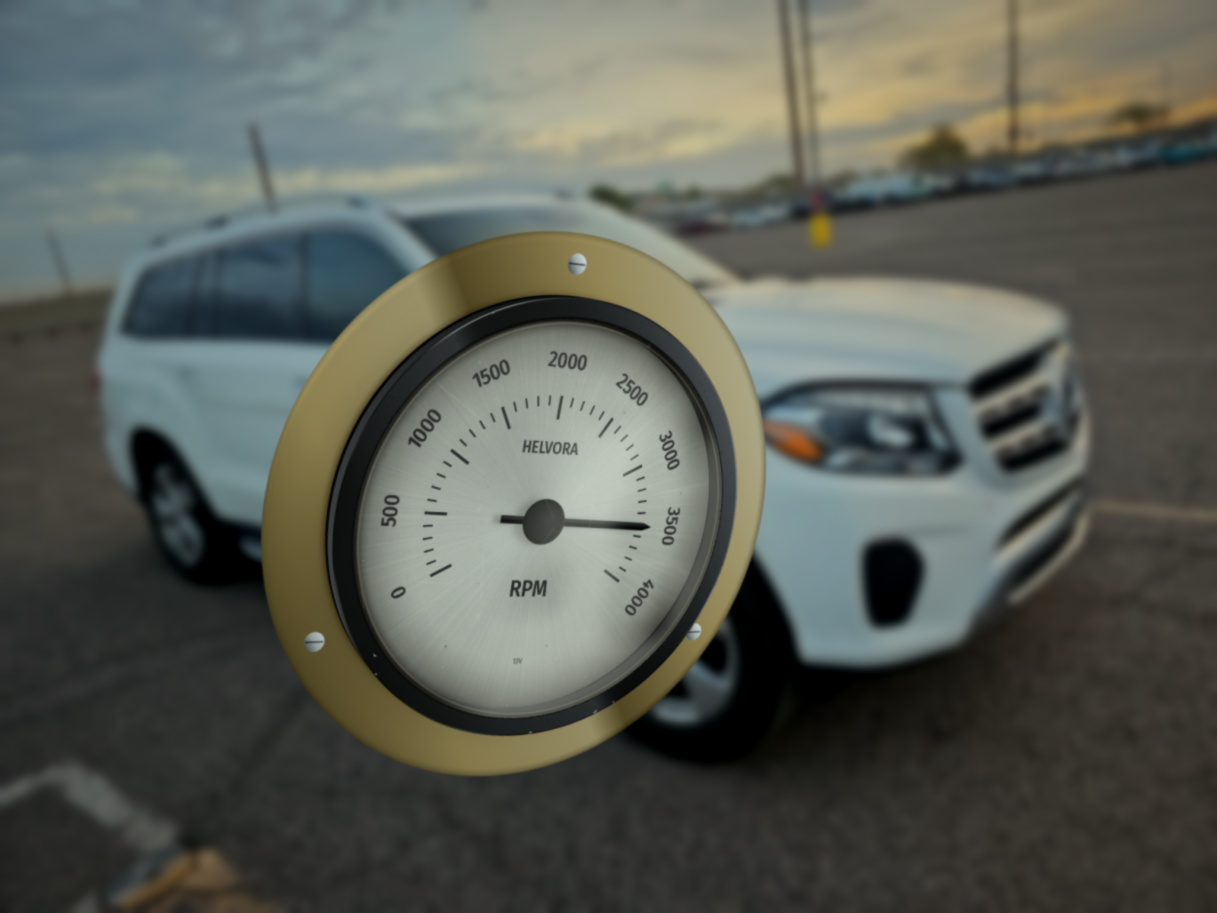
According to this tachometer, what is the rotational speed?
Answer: 3500 rpm
